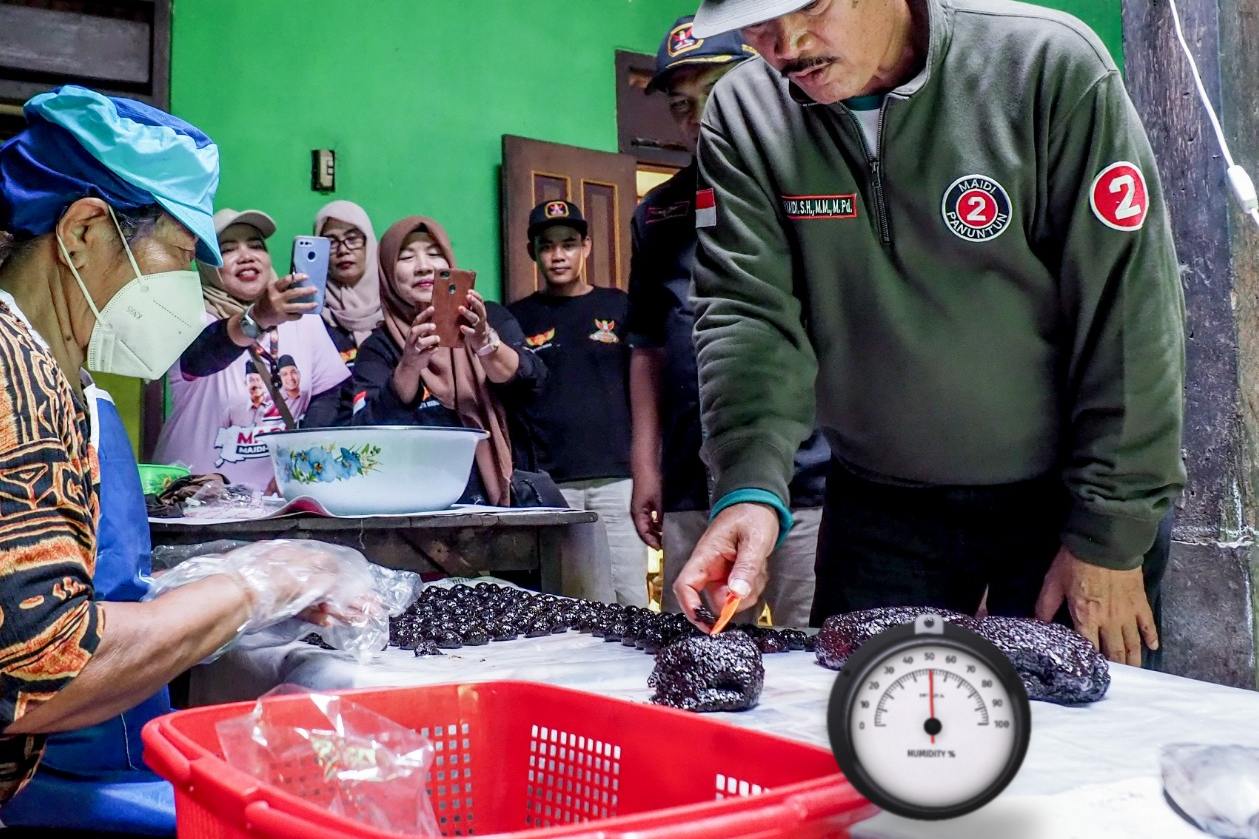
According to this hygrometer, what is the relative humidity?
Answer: 50 %
